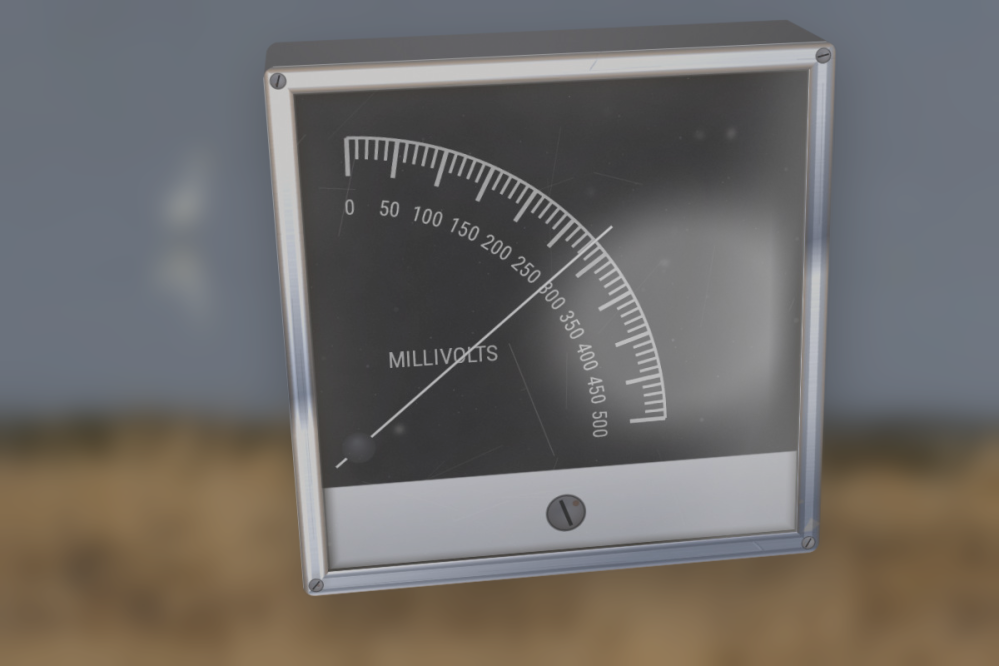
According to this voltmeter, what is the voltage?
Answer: 280 mV
